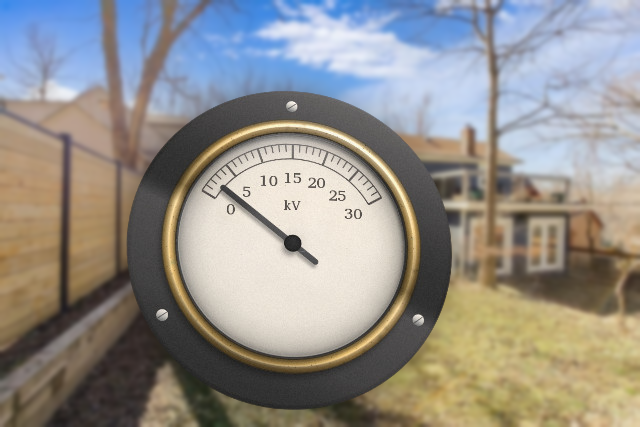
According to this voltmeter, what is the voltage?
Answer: 2 kV
